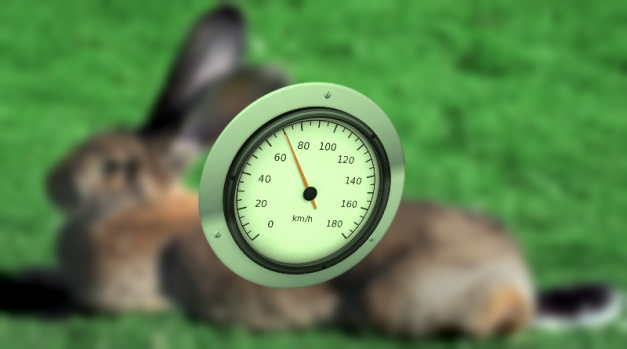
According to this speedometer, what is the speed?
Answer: 70 km/h
